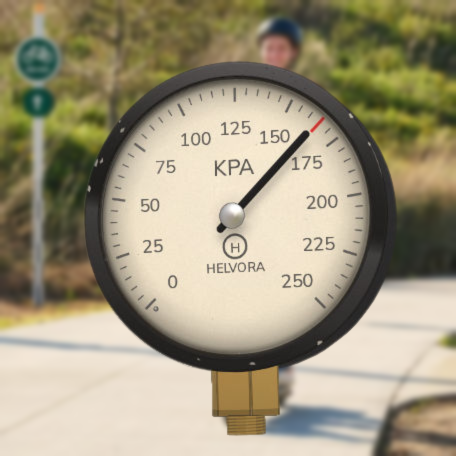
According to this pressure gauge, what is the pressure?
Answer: 165 kPa
